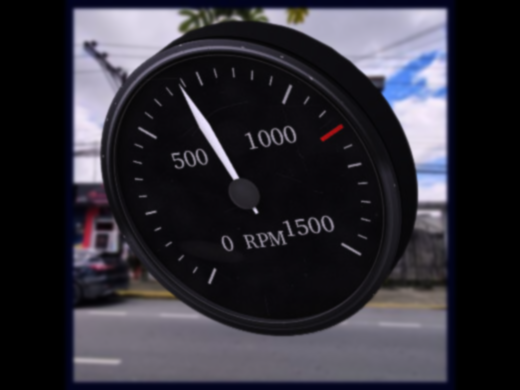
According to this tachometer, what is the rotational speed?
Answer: 700 rpm
